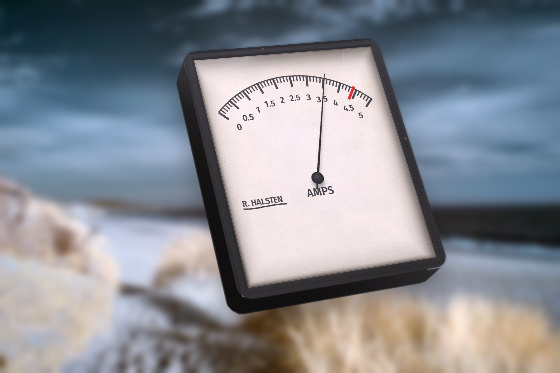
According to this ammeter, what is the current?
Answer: 3.5 A
